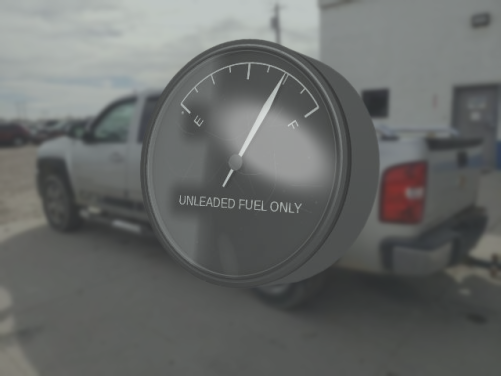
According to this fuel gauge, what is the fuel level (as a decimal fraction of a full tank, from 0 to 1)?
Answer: 0.75
